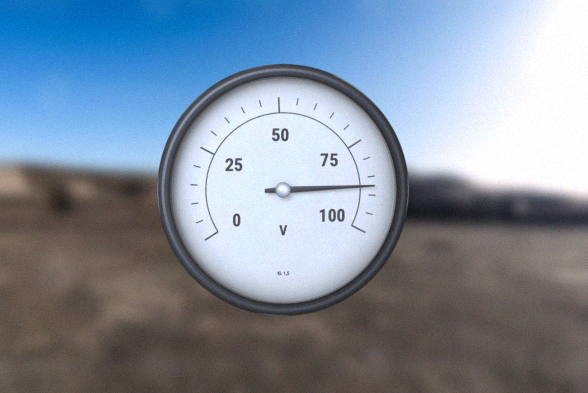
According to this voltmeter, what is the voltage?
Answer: 87.5 V
